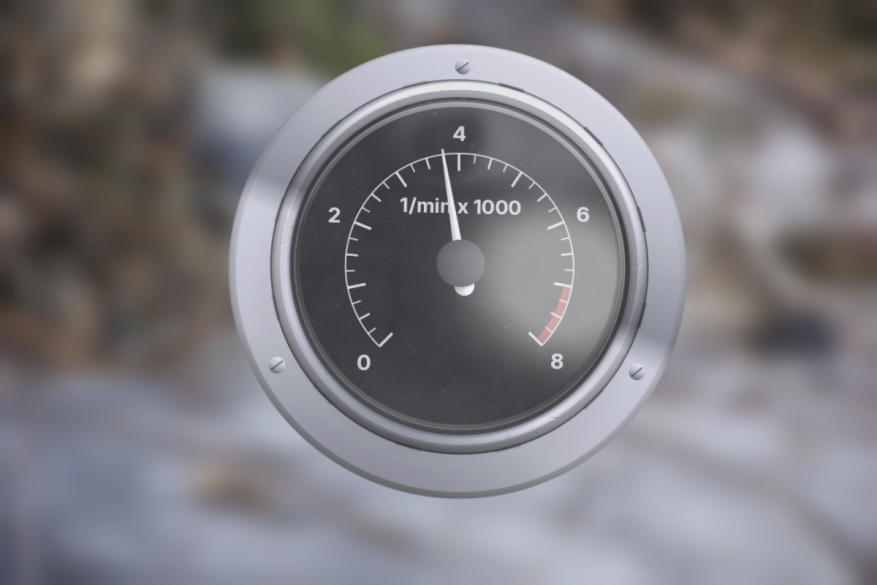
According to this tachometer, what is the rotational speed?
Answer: 3750 rpm
